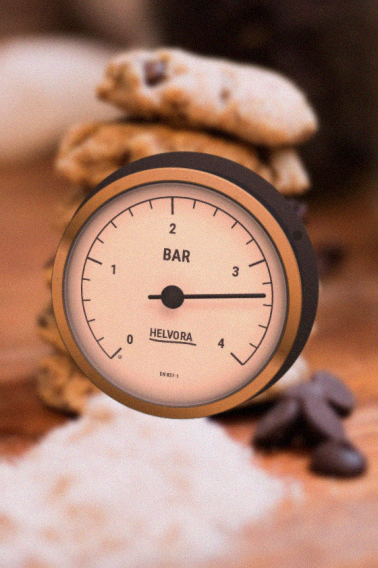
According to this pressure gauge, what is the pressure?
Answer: 3.3 bar
